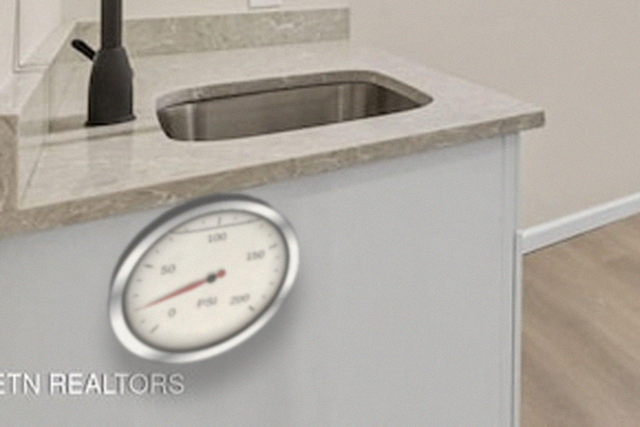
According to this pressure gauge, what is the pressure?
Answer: 20 psi
